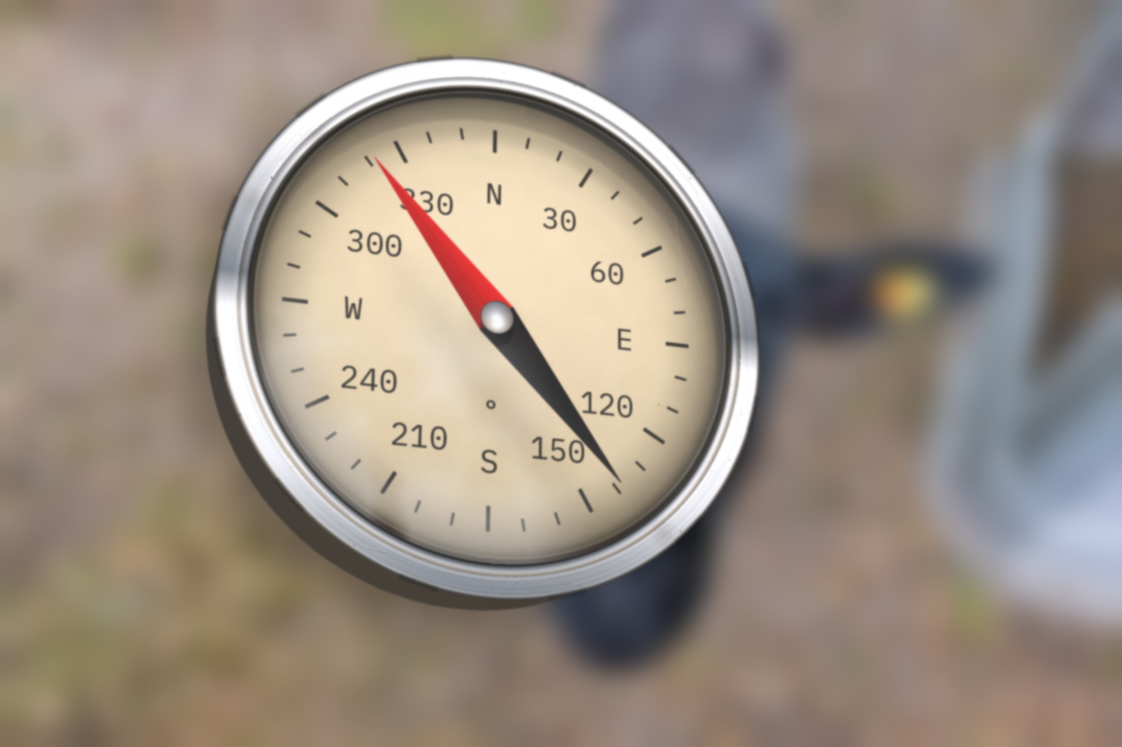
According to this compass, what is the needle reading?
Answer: 320 °
